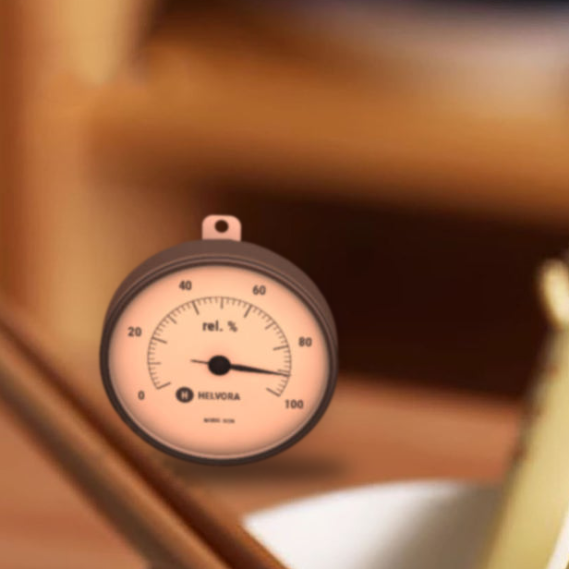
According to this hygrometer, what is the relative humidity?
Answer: 90 %
